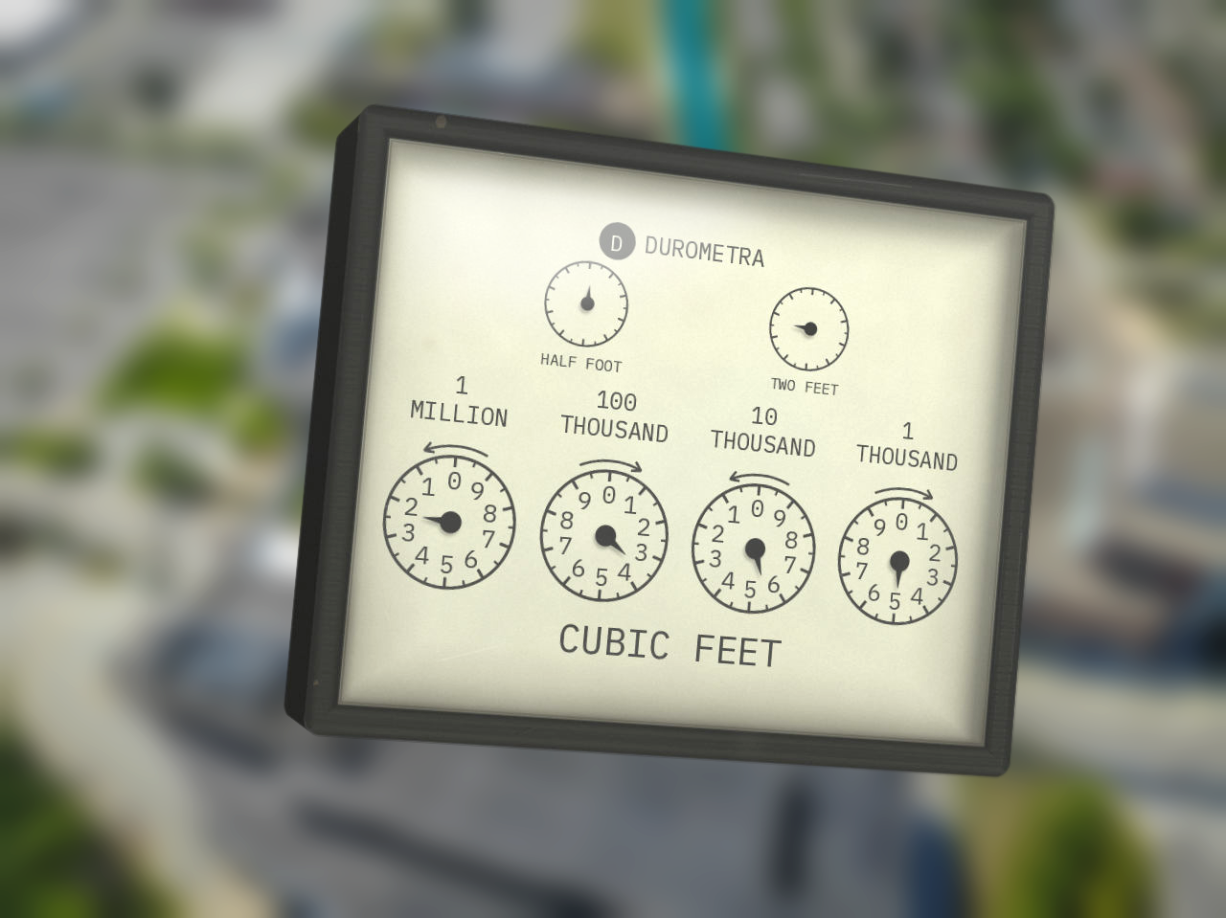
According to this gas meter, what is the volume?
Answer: 235500 ft³
